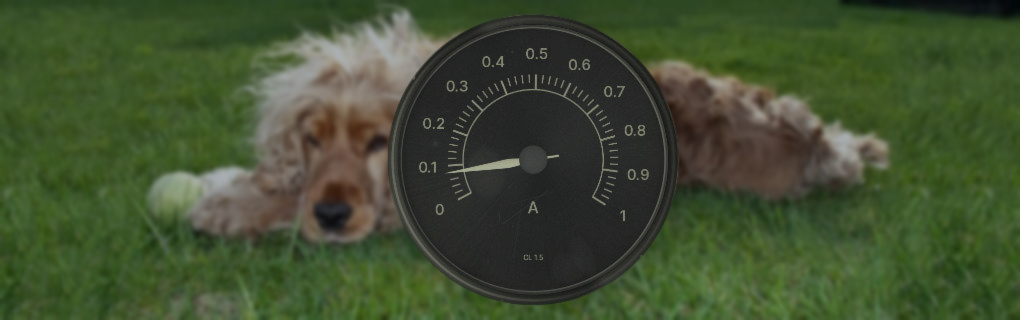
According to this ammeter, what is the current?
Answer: 0.08 A
